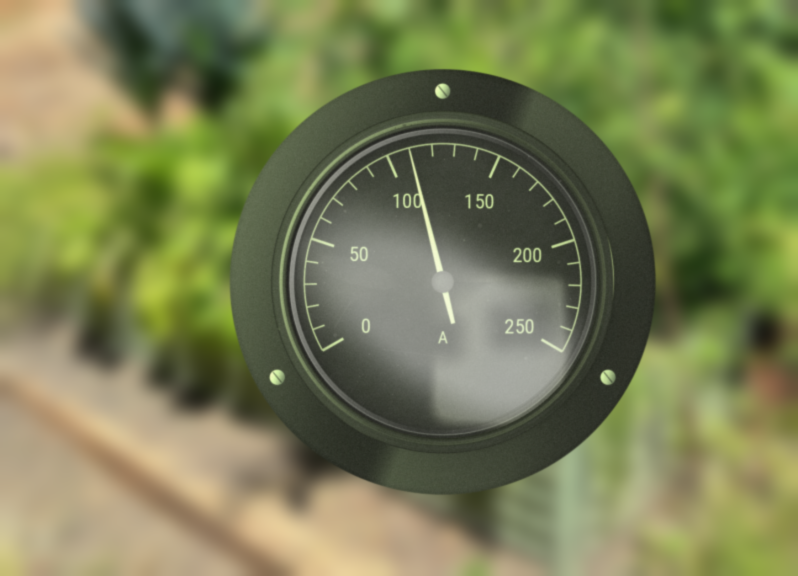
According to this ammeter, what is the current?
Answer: 110 A
